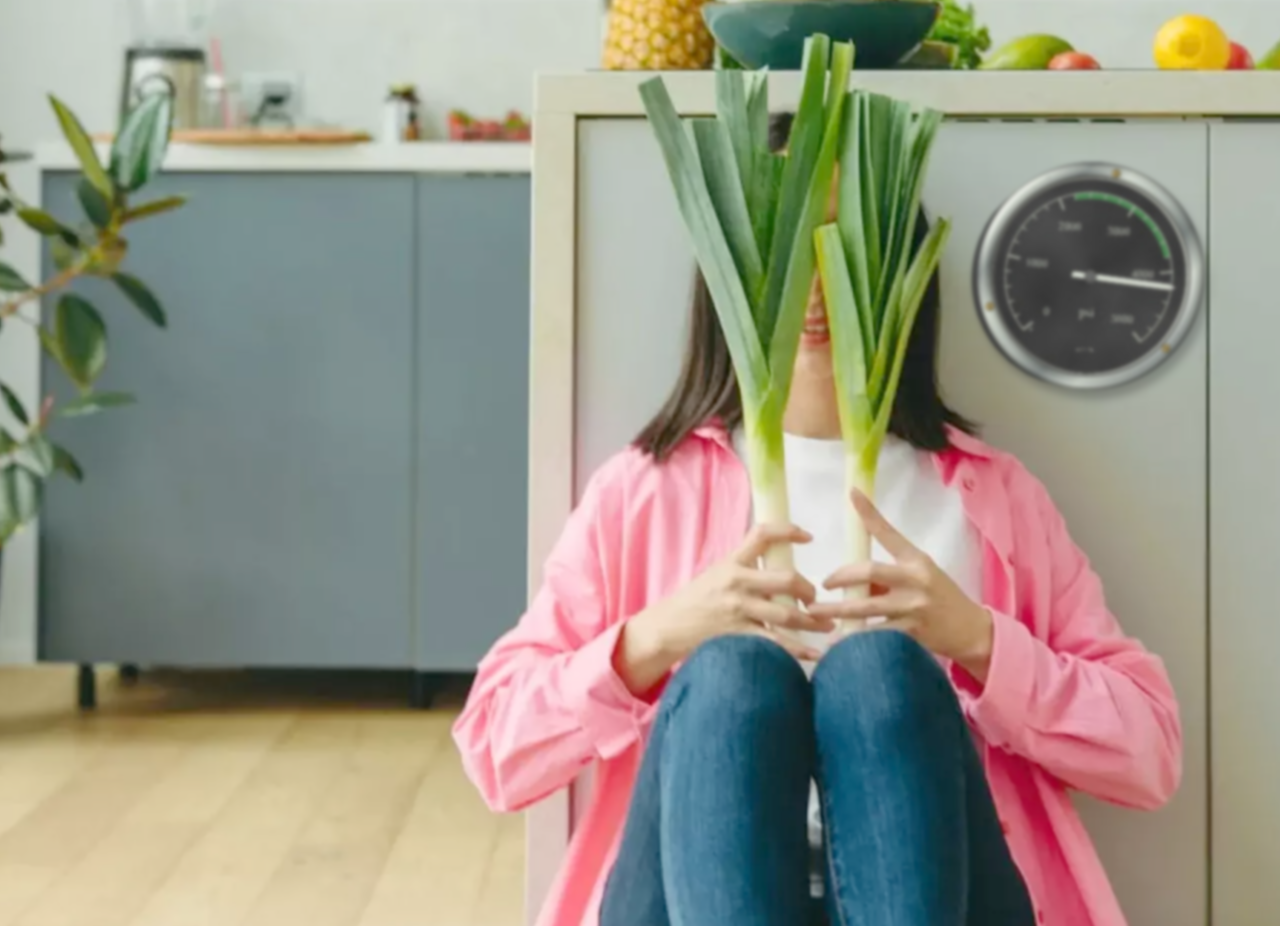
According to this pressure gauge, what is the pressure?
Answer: 4200 psi
